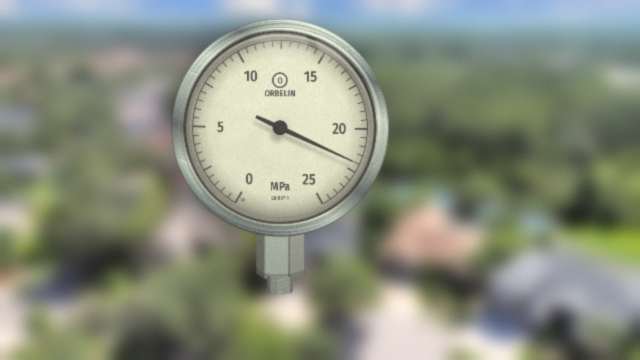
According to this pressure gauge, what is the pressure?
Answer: 22 MPa
